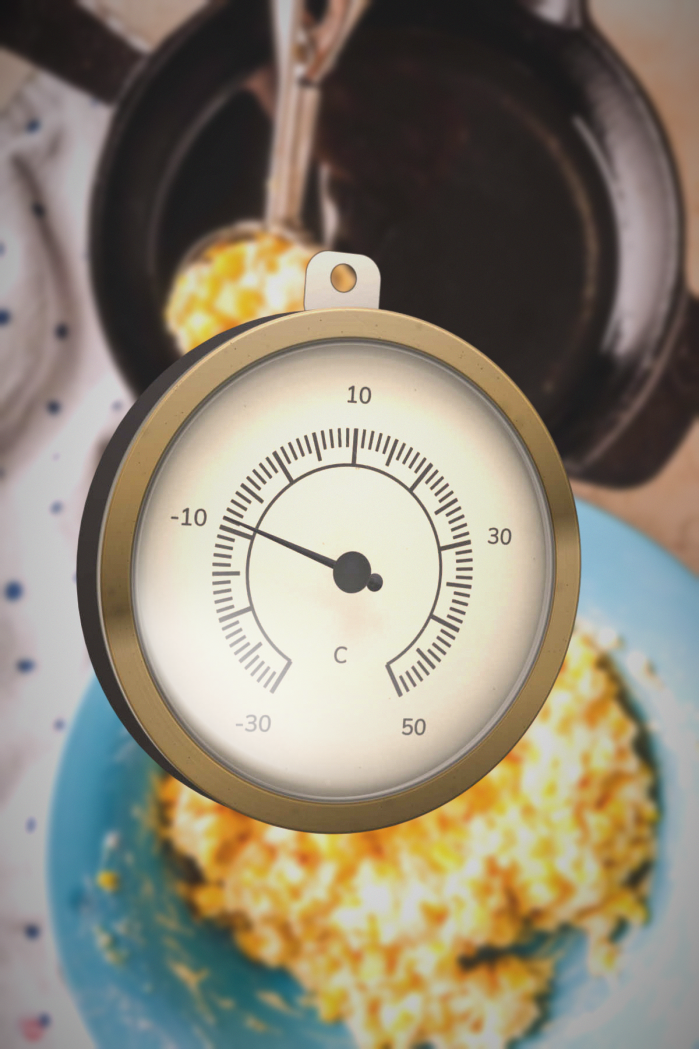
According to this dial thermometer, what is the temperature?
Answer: -9 °C
